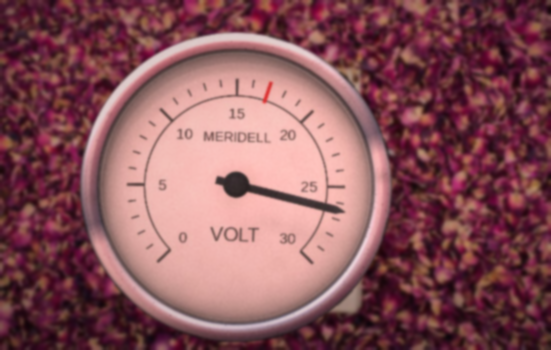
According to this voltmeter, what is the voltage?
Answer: 26.5 V
